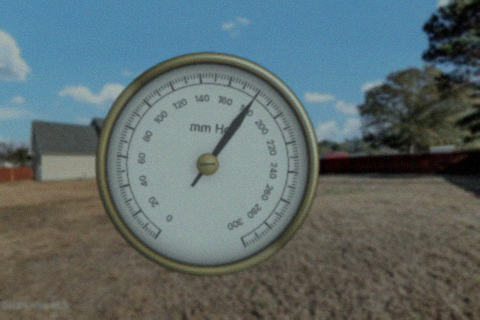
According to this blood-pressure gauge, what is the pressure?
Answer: 180 mmHg
